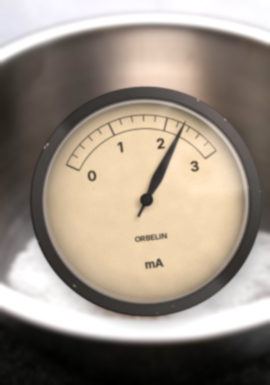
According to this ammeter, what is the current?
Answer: 2.3 mA
